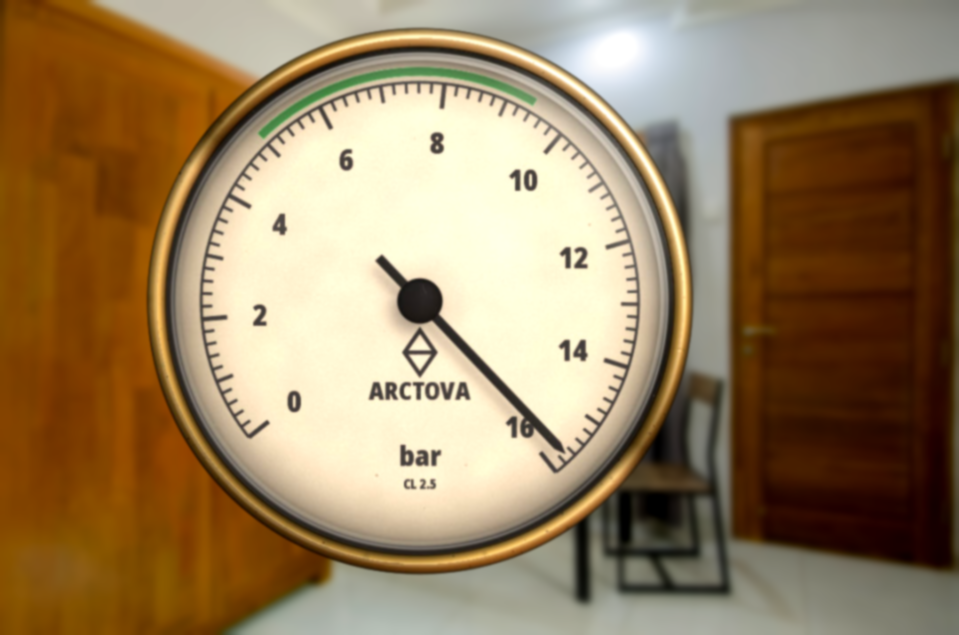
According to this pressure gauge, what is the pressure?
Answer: 15.7 bar
